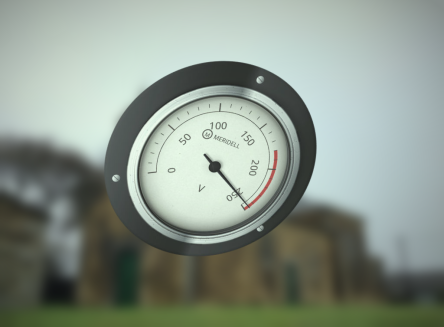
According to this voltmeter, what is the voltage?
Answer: 245 V
